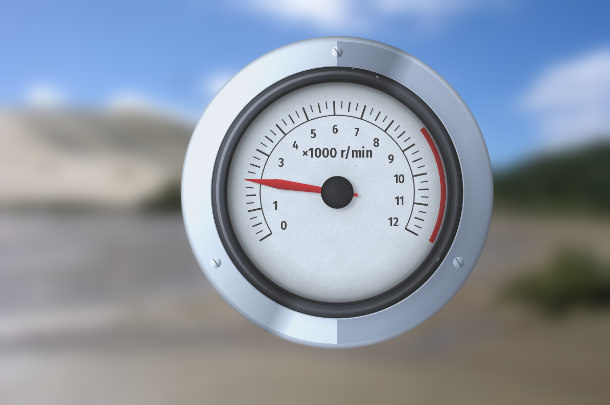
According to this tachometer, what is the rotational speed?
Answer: 2000 rpm
